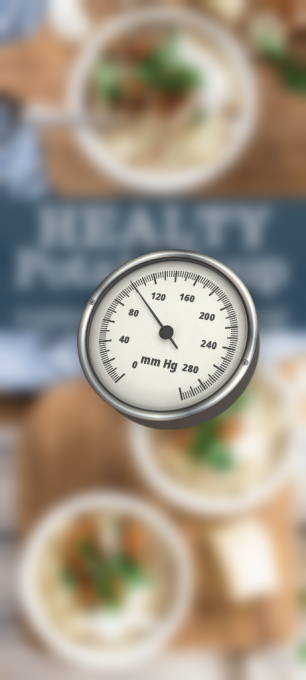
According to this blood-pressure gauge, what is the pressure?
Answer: 100 mmHg
